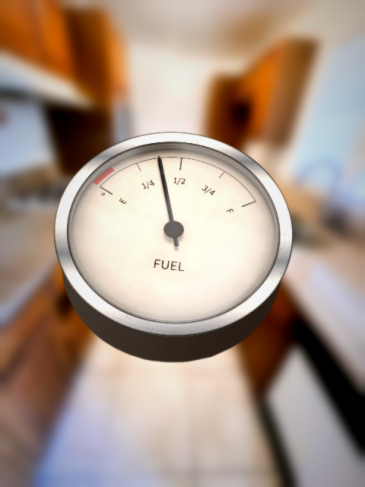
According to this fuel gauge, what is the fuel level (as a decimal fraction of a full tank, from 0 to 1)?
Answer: 0.375
